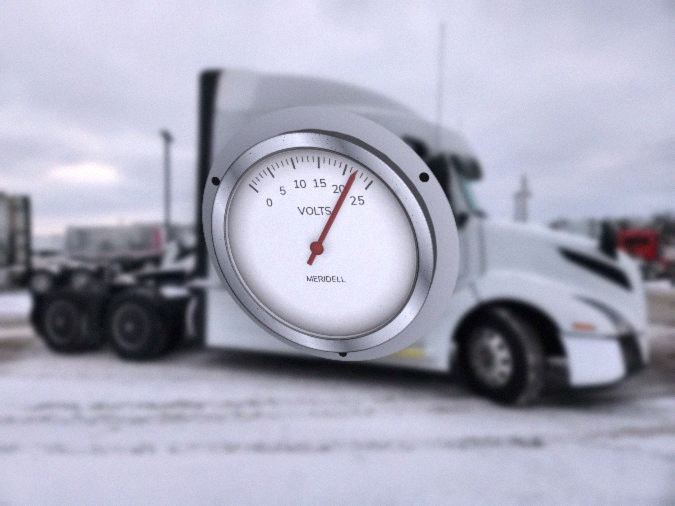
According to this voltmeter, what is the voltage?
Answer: 22 V
